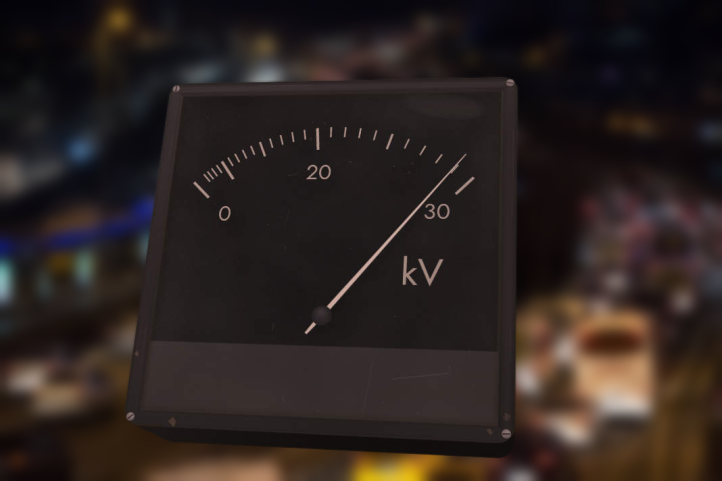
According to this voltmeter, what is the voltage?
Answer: 29 kV
